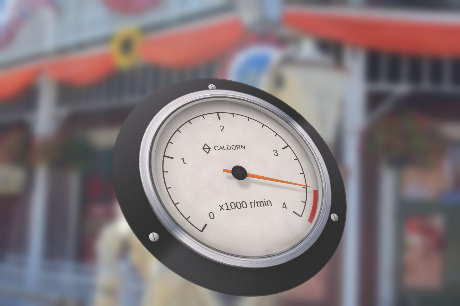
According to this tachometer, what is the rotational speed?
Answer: 3600 rpm
